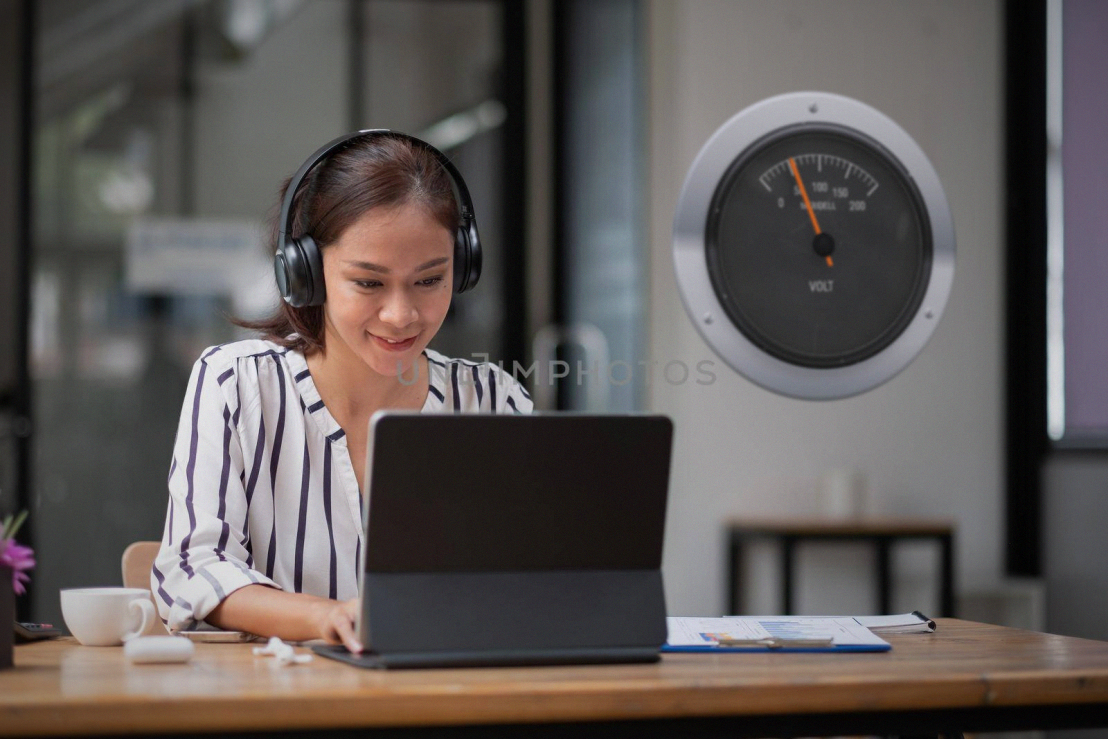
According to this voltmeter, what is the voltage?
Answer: 50 V
